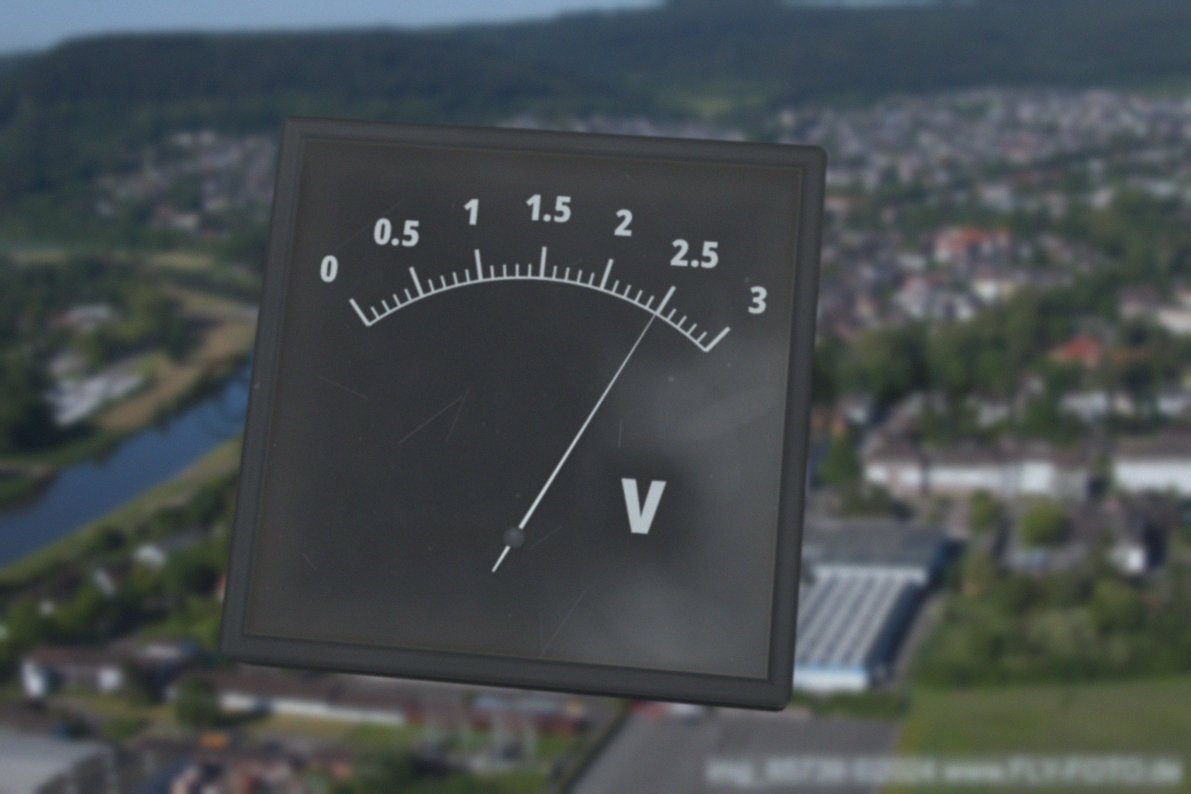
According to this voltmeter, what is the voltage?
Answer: 2.5 V
